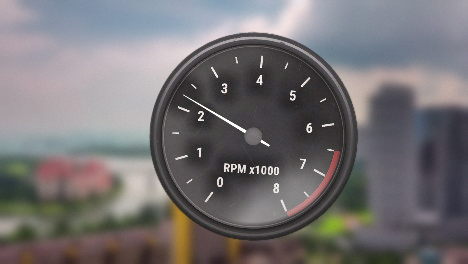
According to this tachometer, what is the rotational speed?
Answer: 2250 rpm
